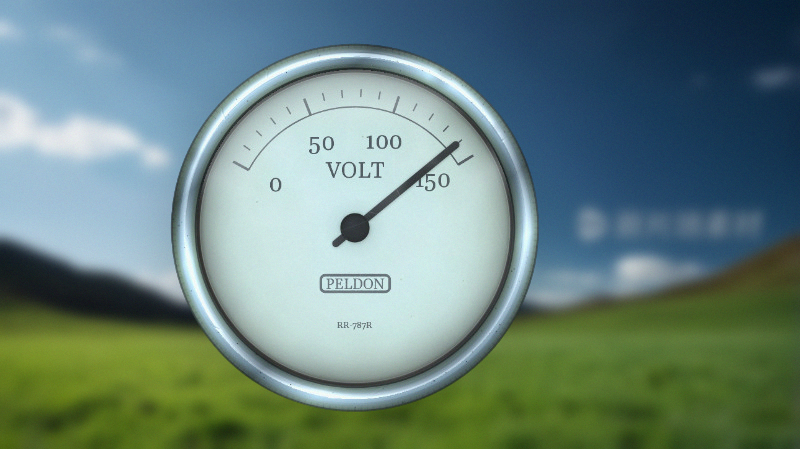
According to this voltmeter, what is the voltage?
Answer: 140 V
